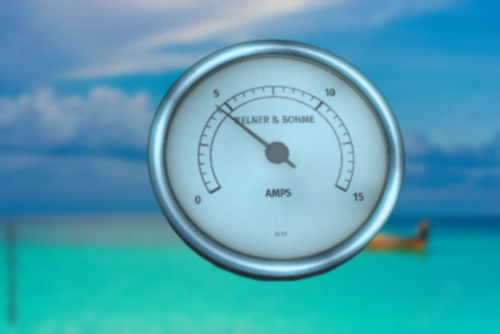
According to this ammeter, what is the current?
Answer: 4.5 A
